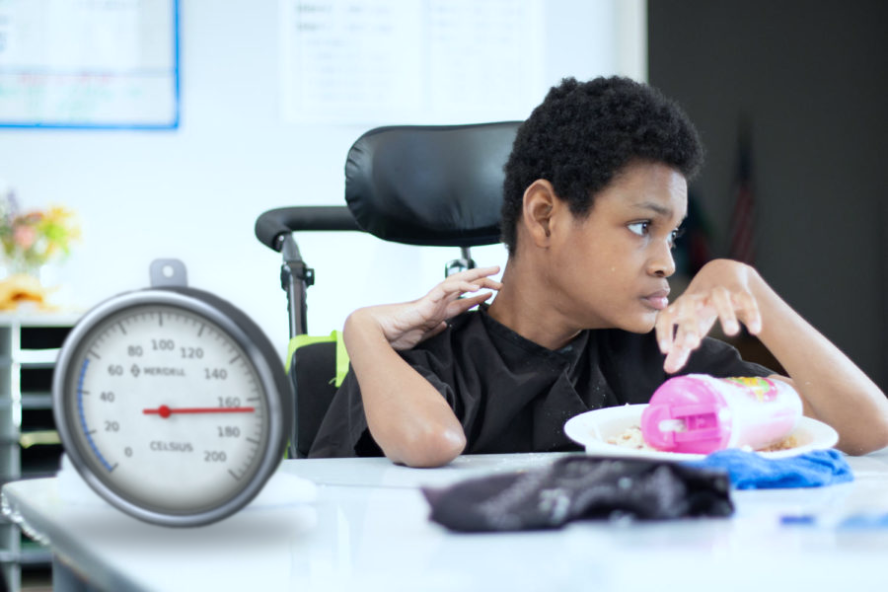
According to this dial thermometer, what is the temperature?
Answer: 164 °C
